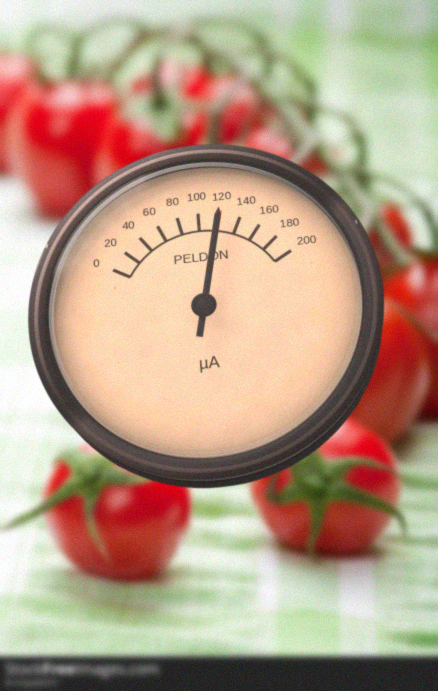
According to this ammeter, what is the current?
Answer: 120 µA
